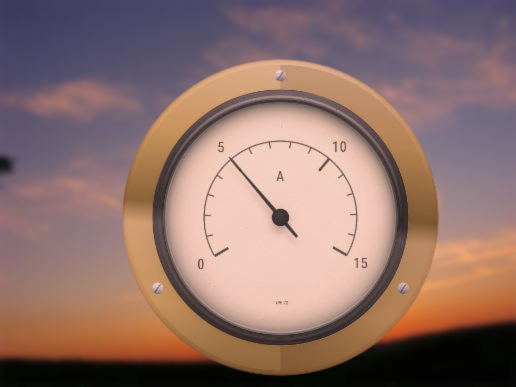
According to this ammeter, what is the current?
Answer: 5 A
